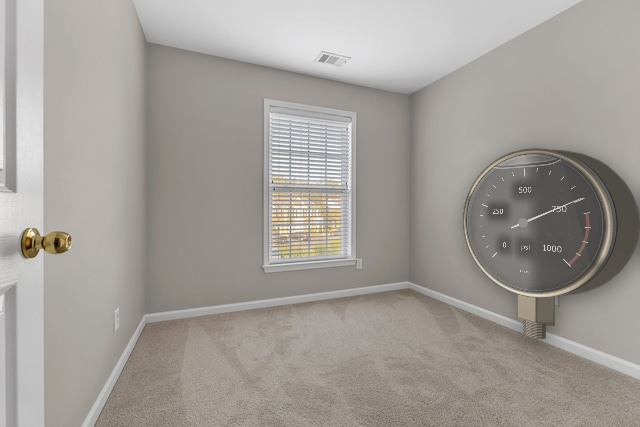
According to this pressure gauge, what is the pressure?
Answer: 750 psi
